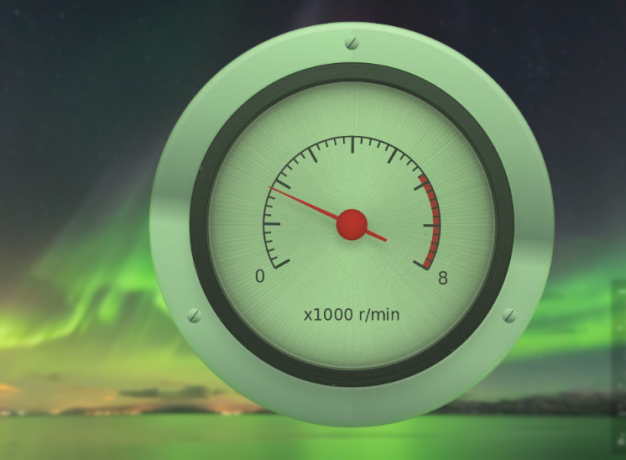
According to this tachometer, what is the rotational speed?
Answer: 1800 rpm
